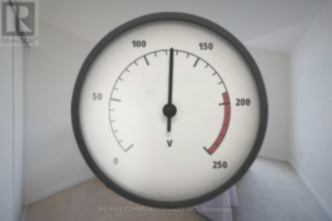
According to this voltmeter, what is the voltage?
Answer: 125 V
